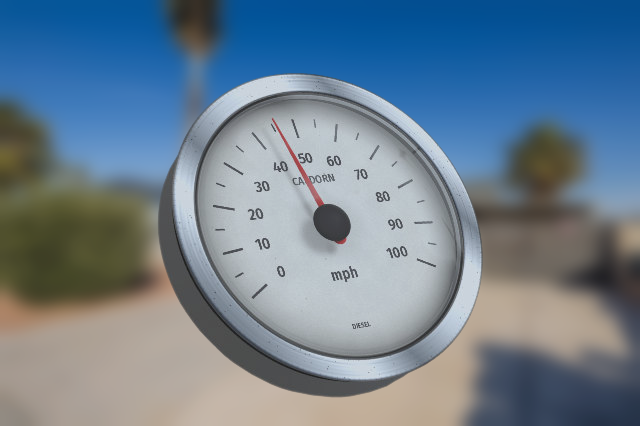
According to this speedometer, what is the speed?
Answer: 45 mph
